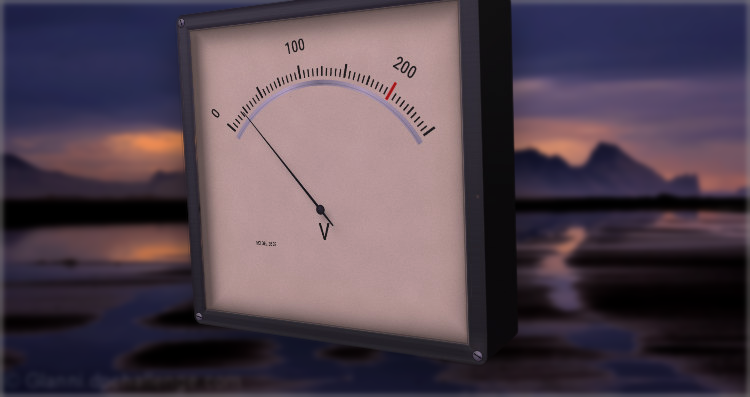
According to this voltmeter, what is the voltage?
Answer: 25 V
